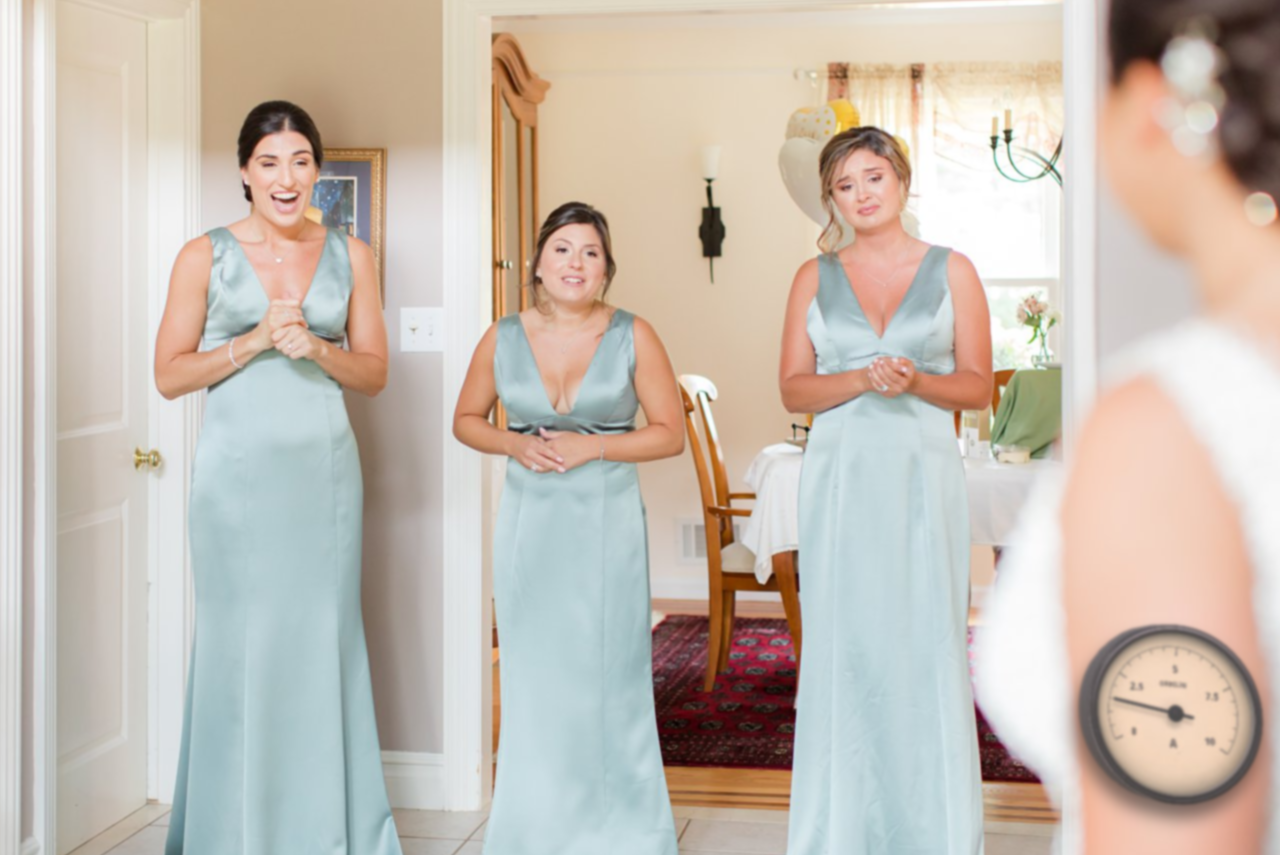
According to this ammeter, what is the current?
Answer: 1.5 A
